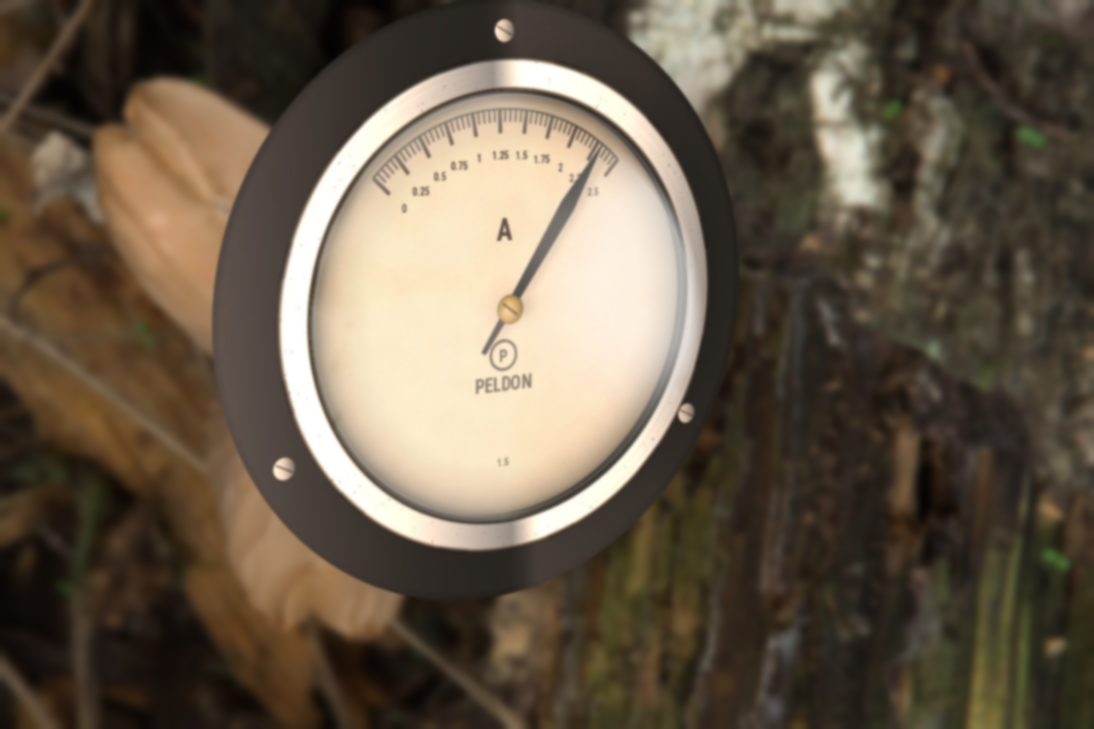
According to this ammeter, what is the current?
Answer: 2.25 A
